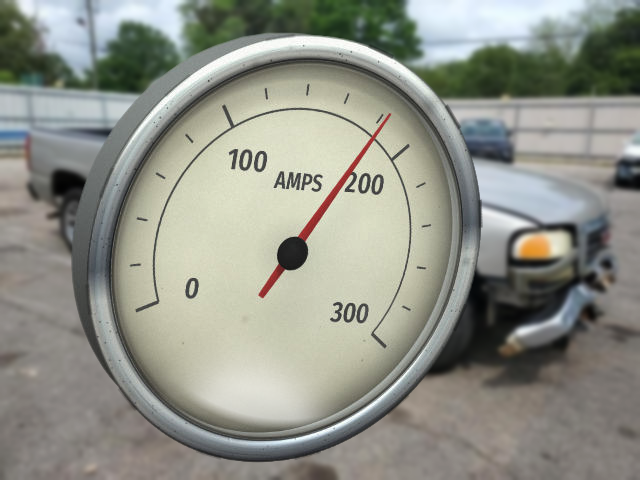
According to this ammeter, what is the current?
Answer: 180 A
